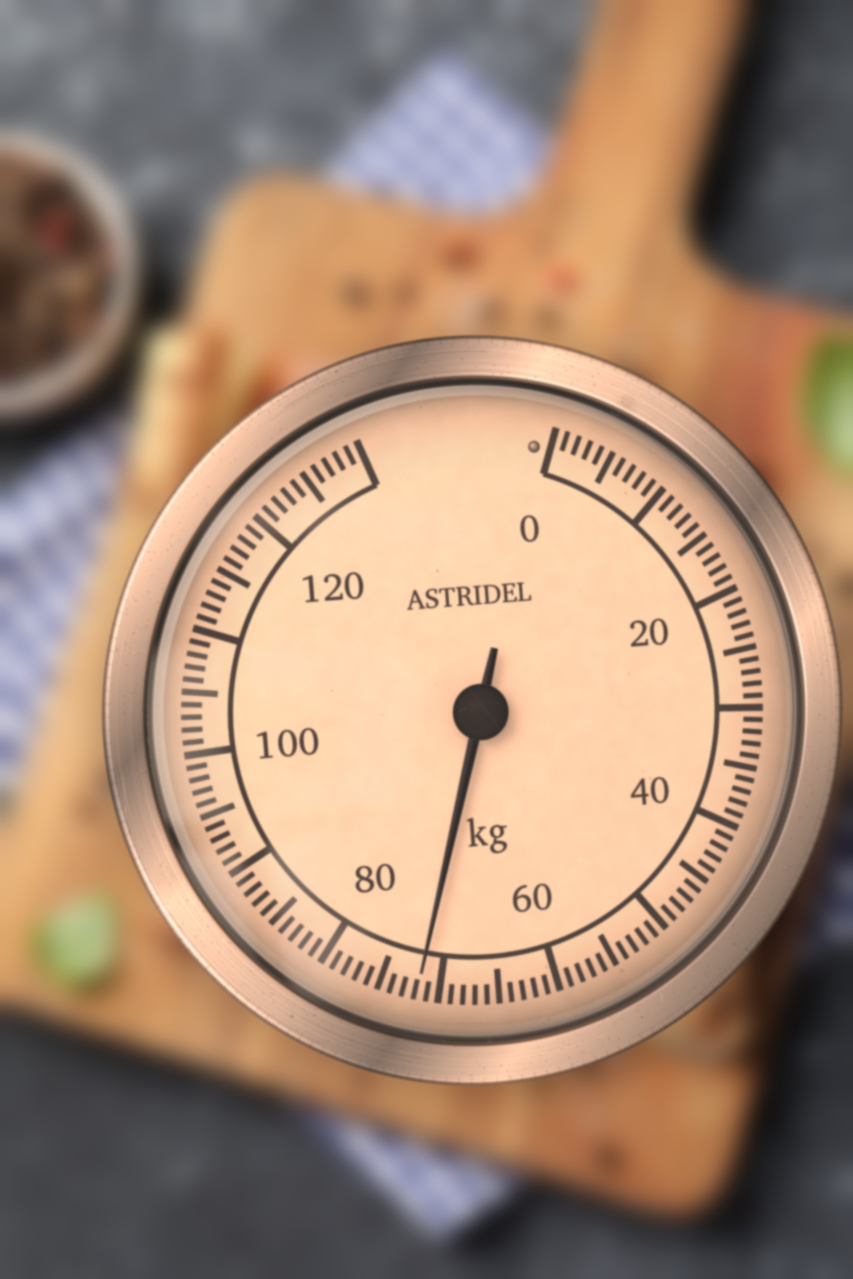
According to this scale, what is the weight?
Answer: 72 kg
